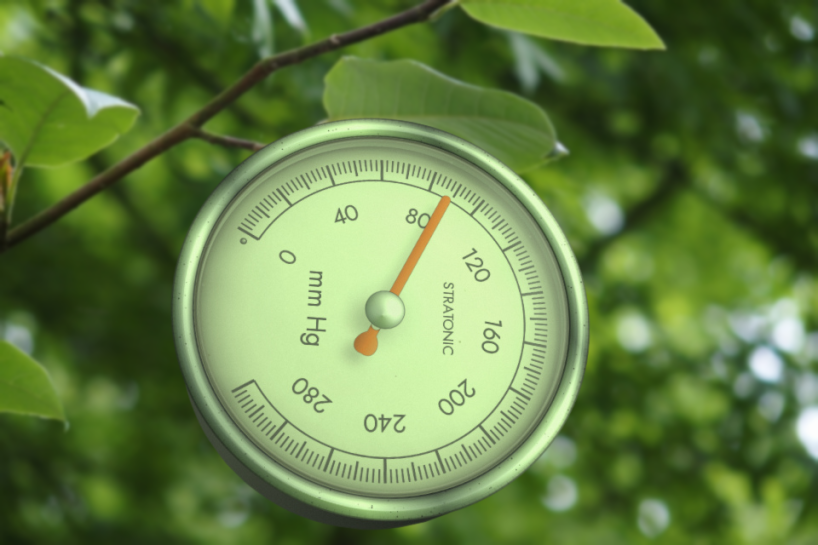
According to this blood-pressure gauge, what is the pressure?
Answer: 88 mmHg
